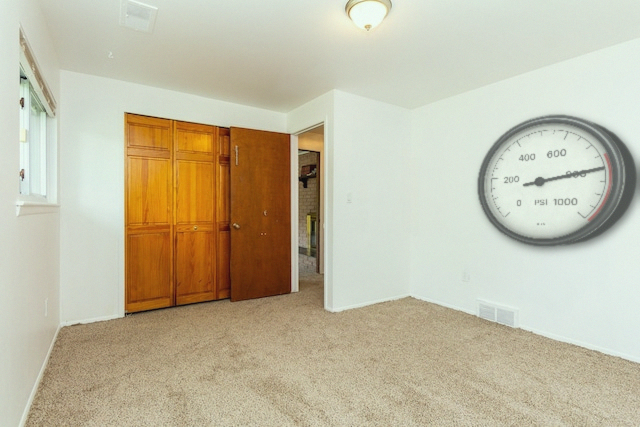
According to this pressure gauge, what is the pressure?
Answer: 800 psi
